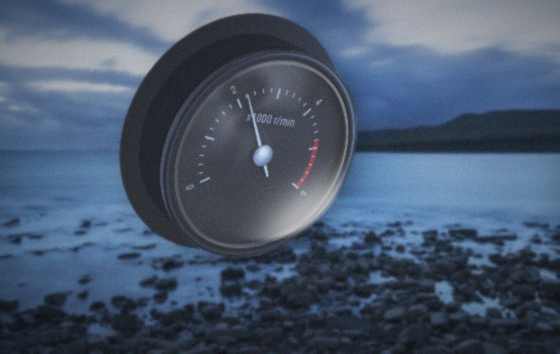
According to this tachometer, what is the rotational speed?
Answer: 2200 rpm
